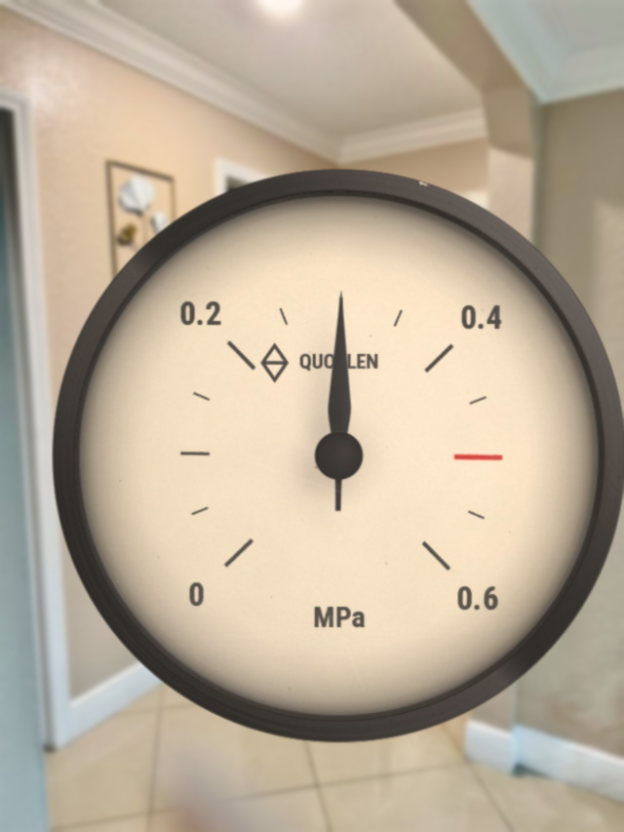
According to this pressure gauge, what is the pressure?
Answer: 0.3 MPa
